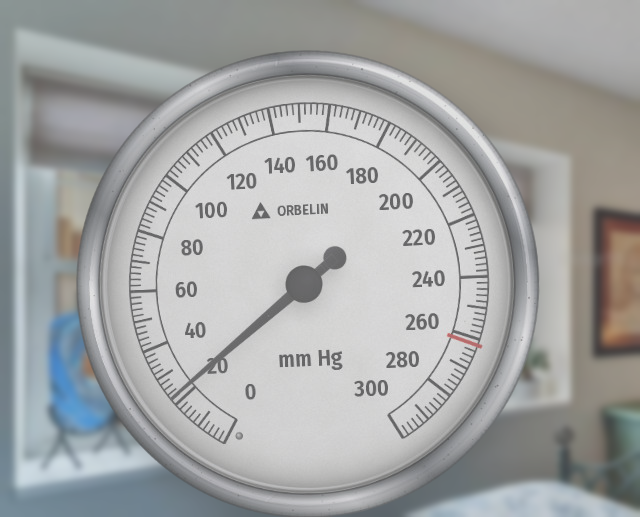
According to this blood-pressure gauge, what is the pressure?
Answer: 22 mmHg
